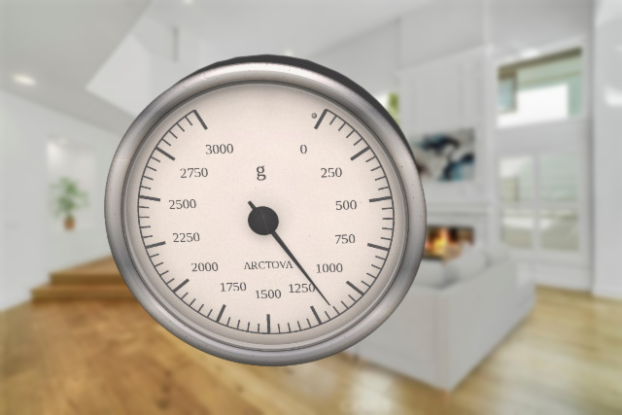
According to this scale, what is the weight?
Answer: 1150 g
